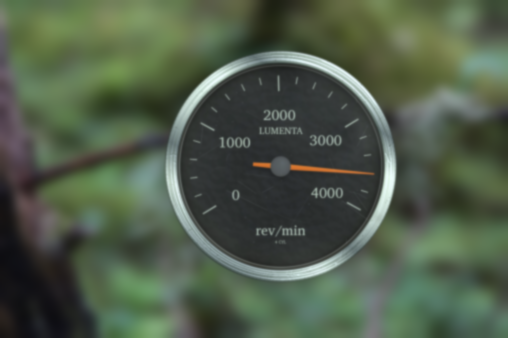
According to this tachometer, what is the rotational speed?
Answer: 3600 rpm
